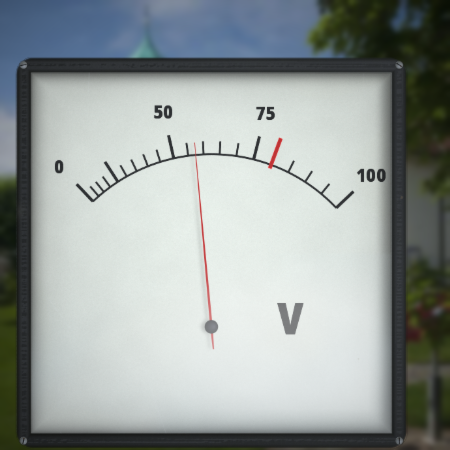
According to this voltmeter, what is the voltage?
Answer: 57.5 V
